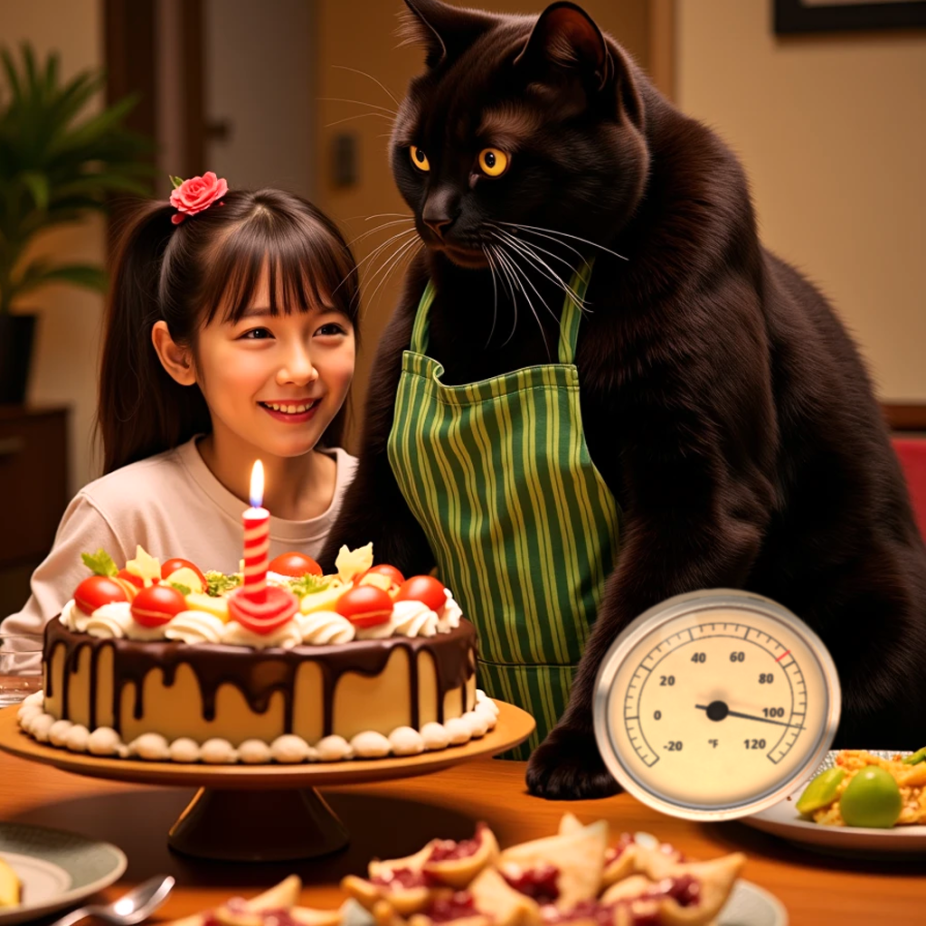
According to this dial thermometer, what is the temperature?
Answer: 104 °F
